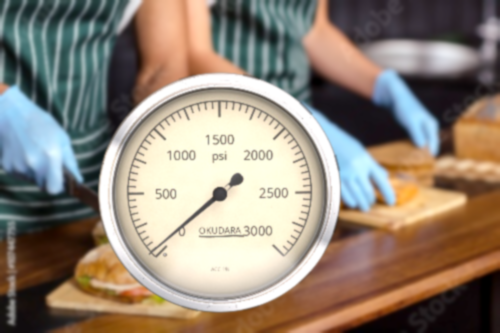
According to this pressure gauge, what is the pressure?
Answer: 50 psi
